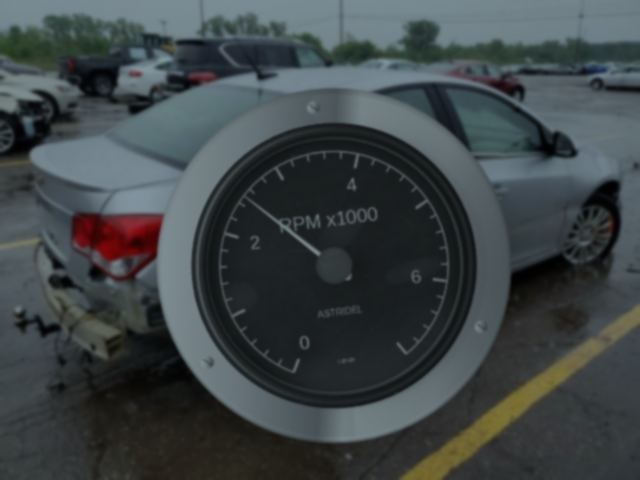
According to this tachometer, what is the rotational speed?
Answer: 2500 rpm
